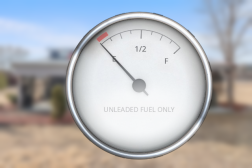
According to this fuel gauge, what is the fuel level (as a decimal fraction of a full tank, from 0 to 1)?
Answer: 0
